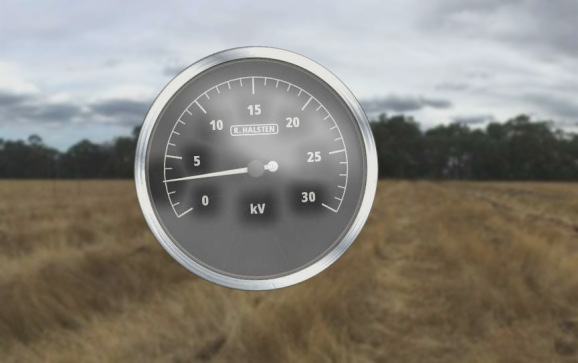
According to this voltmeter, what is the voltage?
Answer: 3 kV
